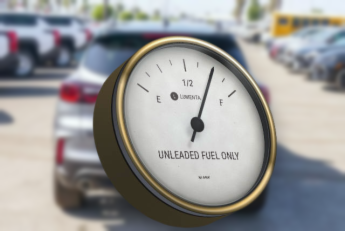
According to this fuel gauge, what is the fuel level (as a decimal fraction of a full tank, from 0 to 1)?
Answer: 0.75
